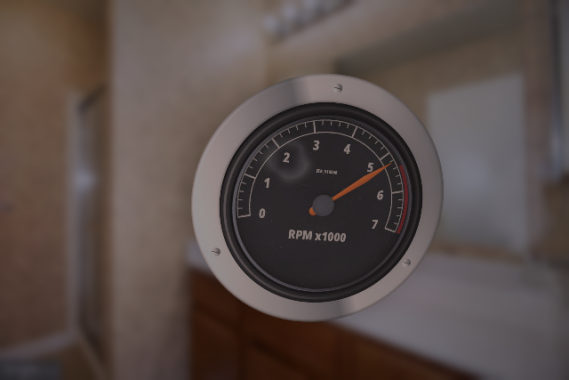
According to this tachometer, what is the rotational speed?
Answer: 5200 rpm
